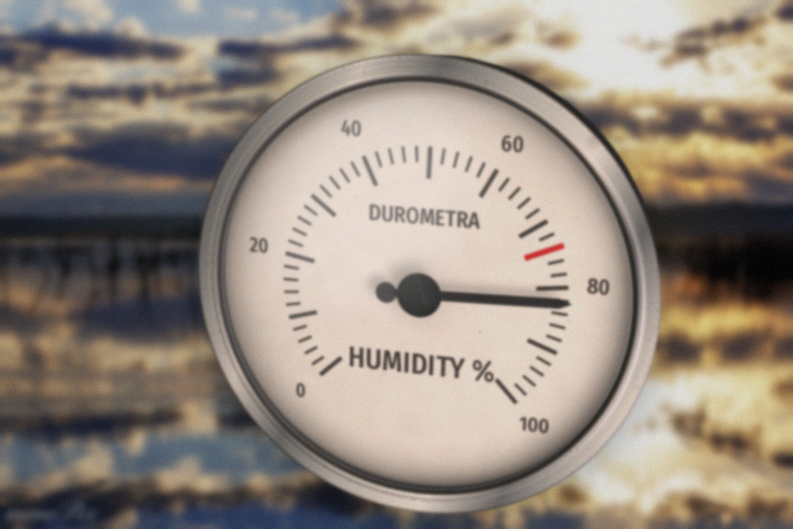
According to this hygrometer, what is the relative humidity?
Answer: 82 %
